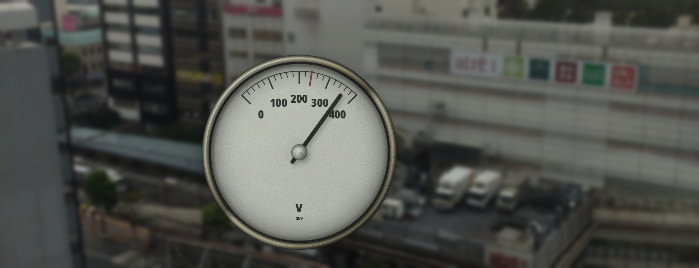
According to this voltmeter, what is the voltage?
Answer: 360 V
